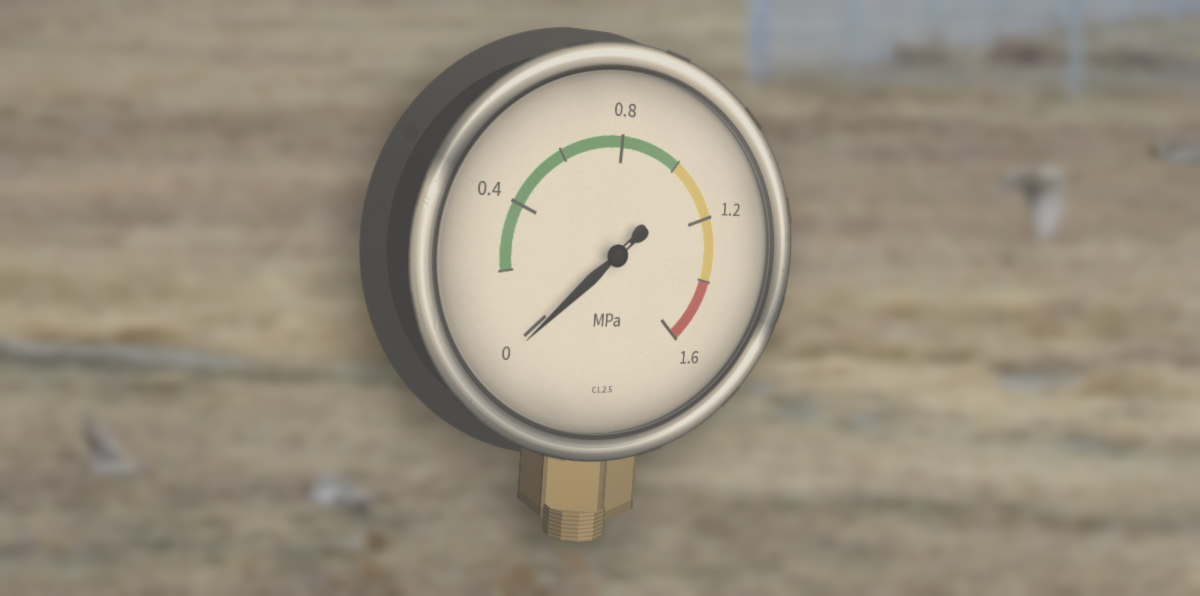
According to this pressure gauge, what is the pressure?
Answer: 0 MPa
